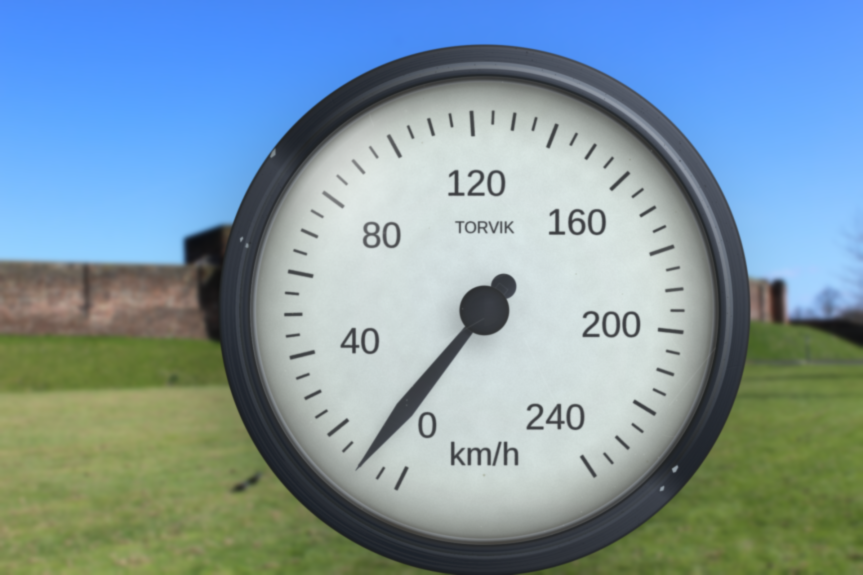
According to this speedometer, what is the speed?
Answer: 10 km/h
